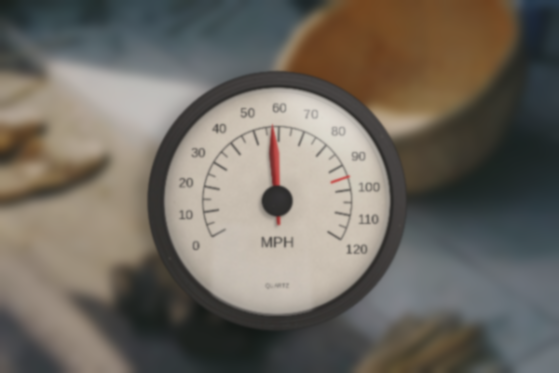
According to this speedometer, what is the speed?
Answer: 57.5 mph
